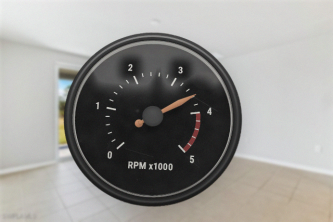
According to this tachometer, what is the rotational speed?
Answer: 3600 rpm
